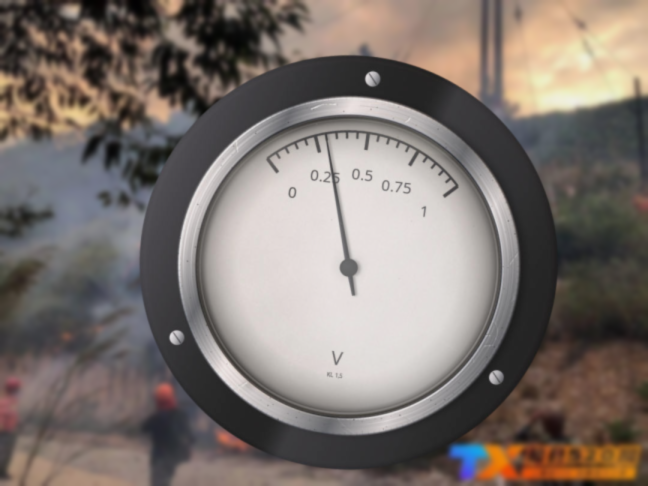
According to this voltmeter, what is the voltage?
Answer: 0.3 V
